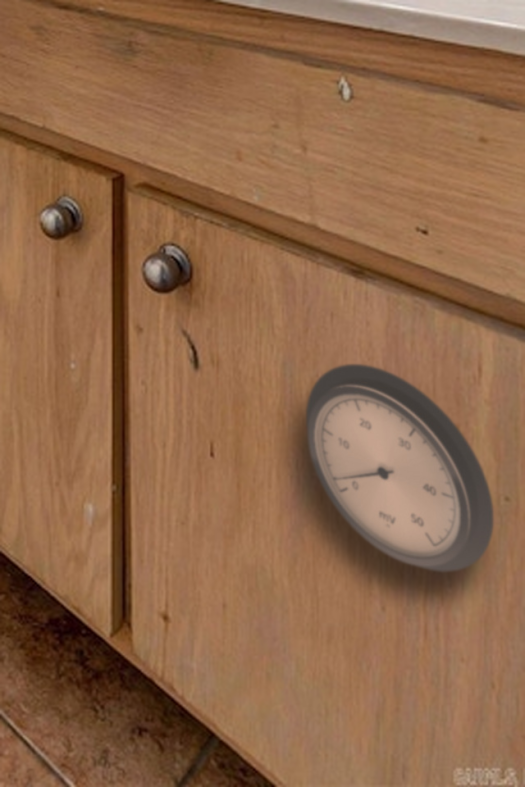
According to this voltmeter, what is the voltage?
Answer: 2 mV
